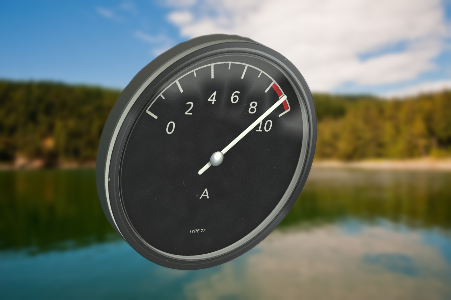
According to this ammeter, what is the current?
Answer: 9 A
